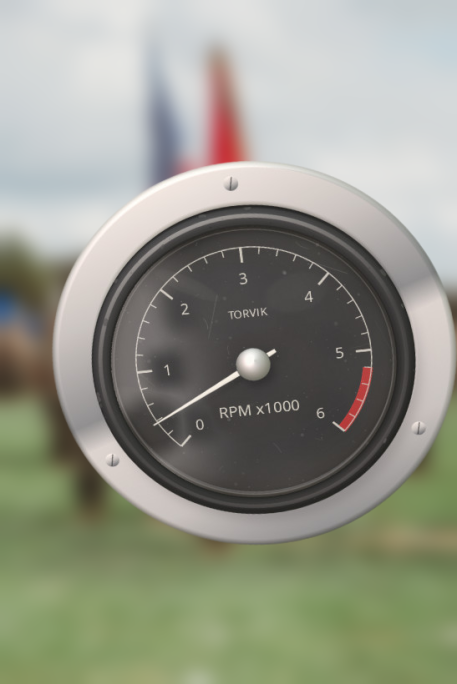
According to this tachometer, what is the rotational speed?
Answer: 400 rpm
